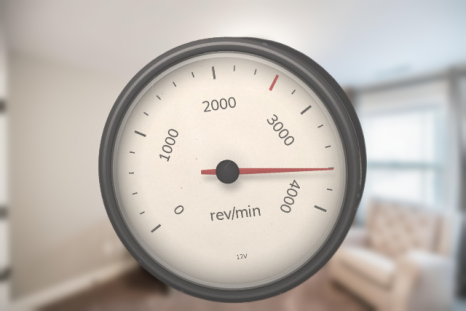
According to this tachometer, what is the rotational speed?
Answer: 3600 rpm
